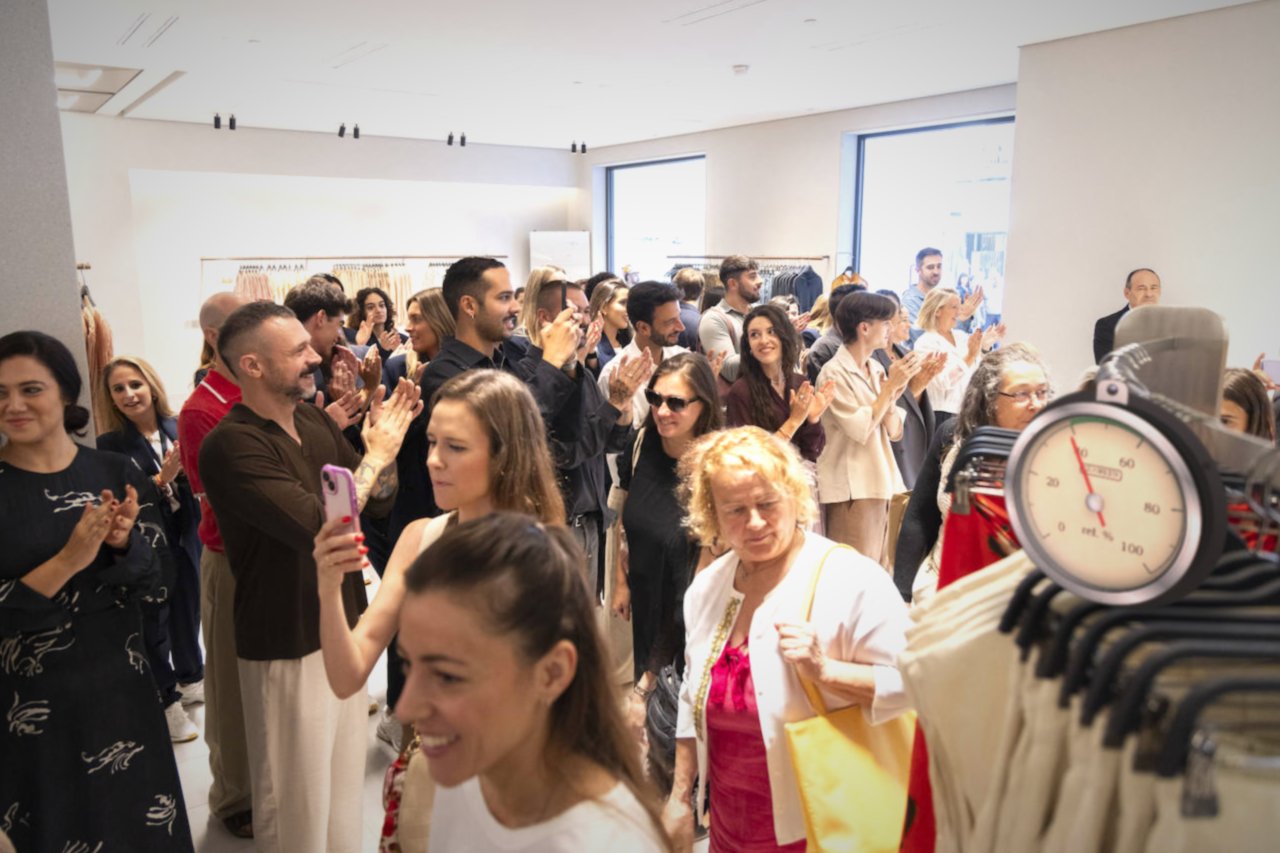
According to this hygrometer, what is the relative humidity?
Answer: 40 %
